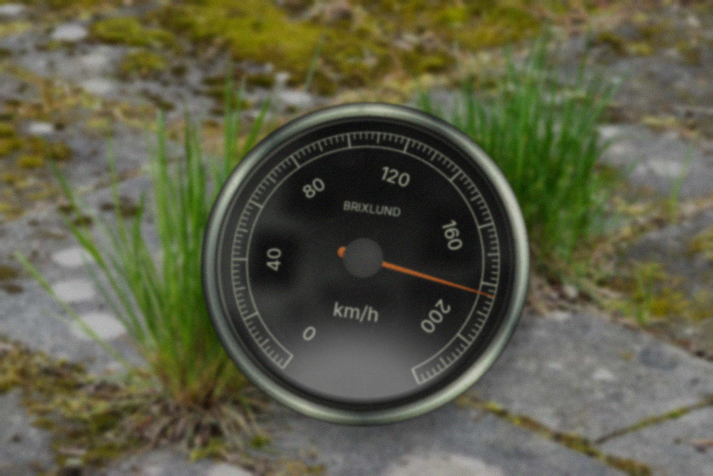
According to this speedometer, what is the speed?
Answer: 184 km/h
